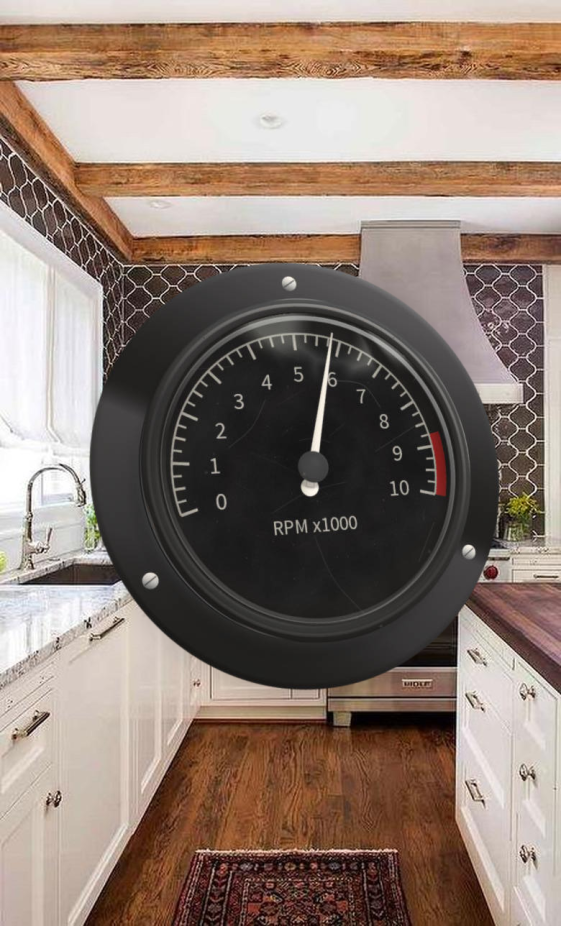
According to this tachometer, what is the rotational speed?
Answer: 5750 rpm
